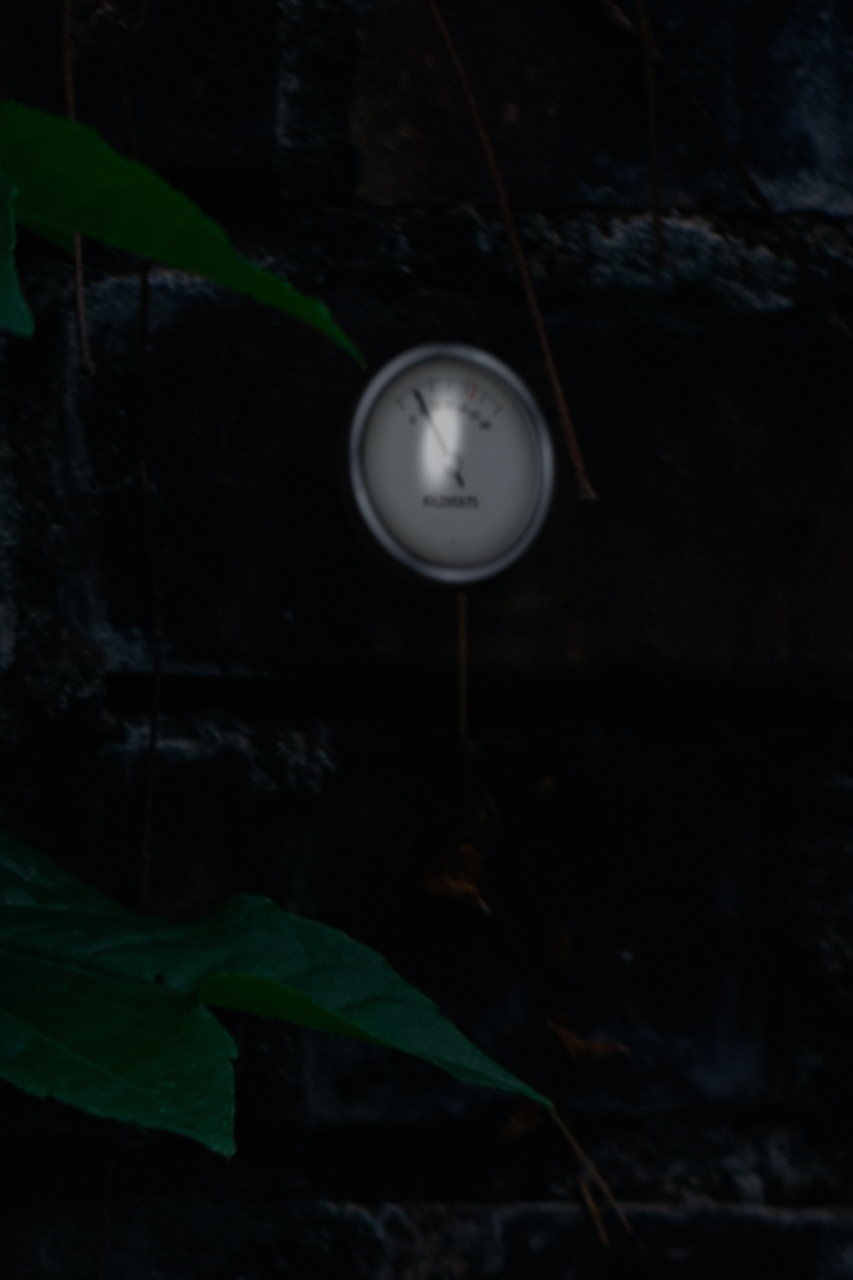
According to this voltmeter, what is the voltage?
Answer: 10 kV
